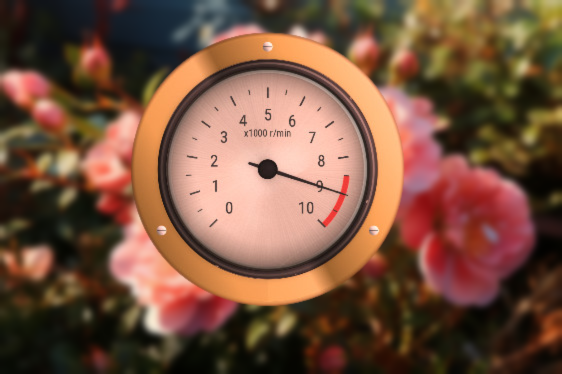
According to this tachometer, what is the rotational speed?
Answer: 9000 rpm
